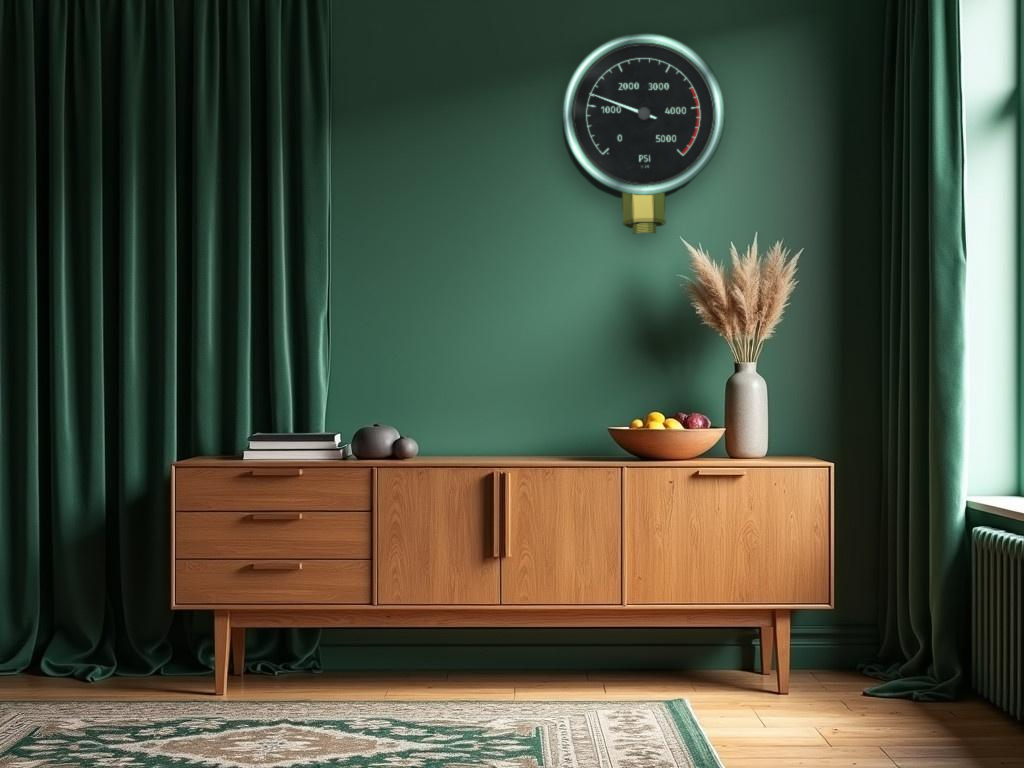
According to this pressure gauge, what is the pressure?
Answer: 1200 psi
